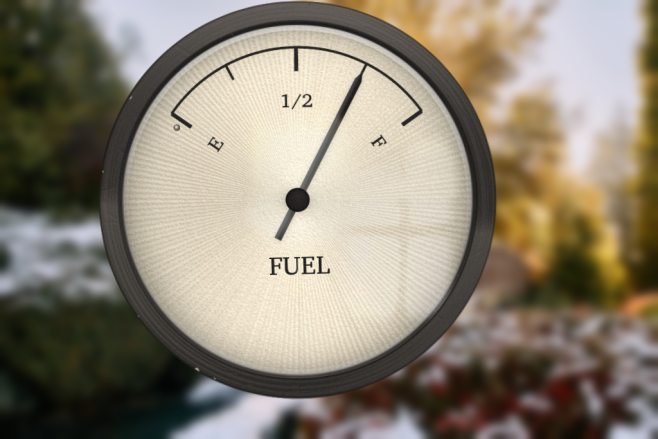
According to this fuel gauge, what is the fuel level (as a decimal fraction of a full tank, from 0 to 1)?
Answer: 0.75
